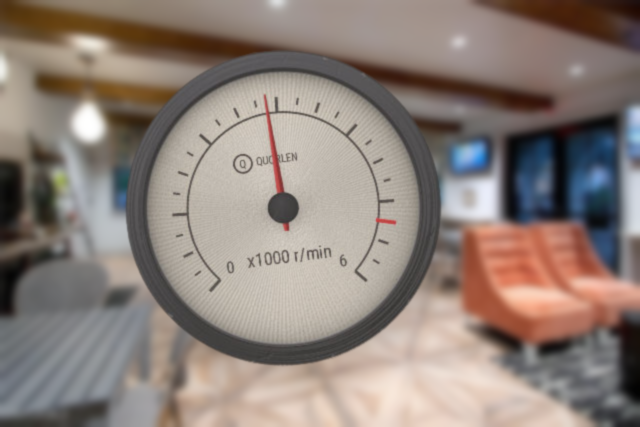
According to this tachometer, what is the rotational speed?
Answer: 2875 rpm
